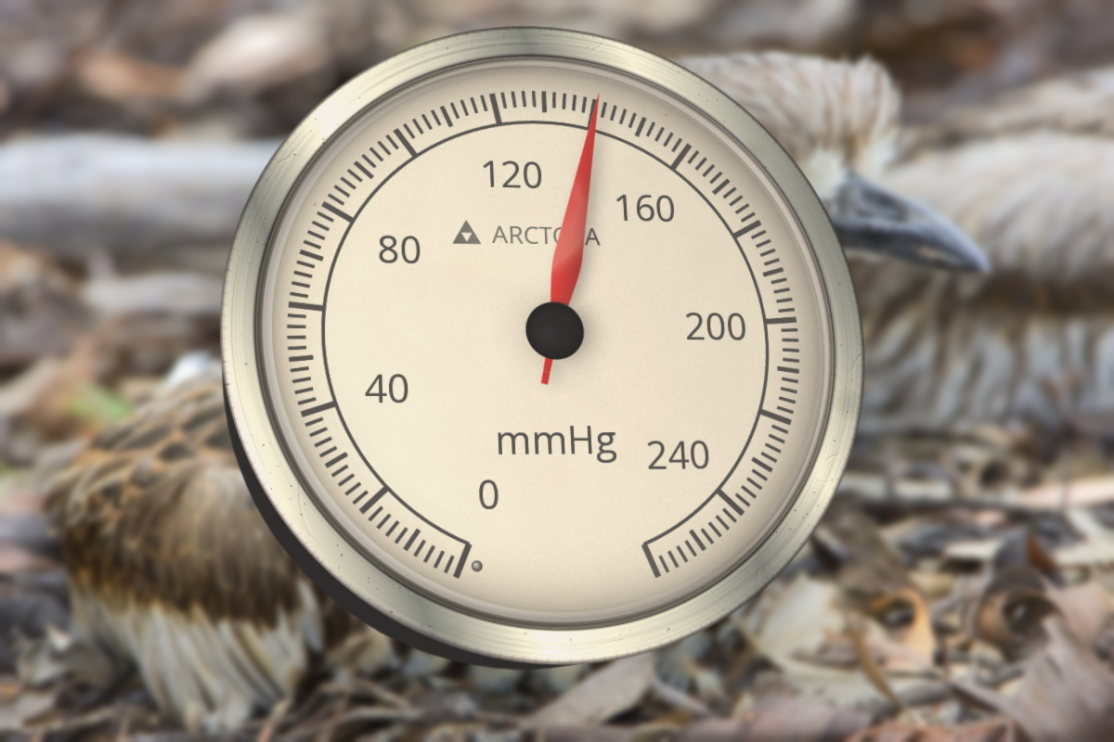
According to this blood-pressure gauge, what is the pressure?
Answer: 140 mmHg
